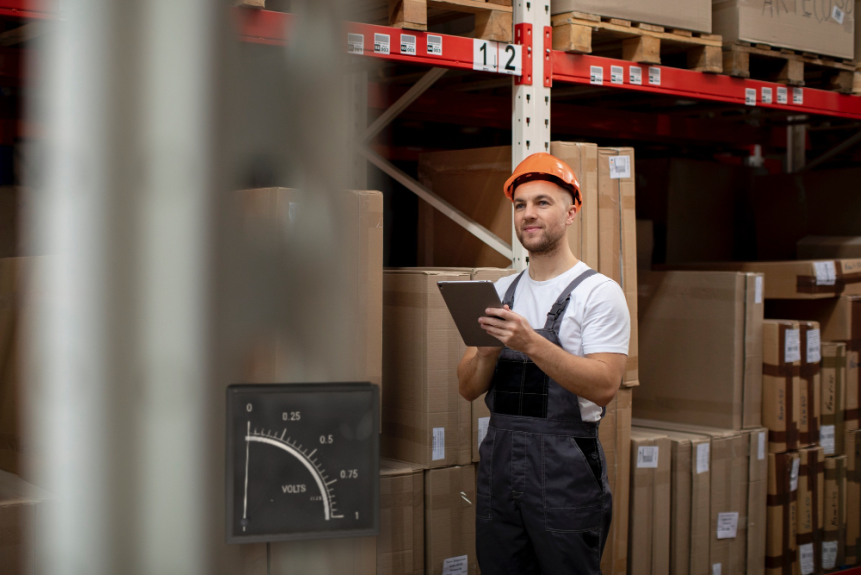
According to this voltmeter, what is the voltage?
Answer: 0 V
